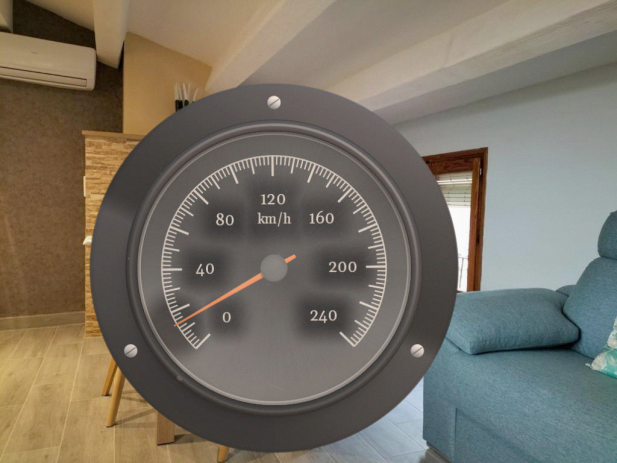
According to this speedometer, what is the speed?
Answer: 14 km/h
